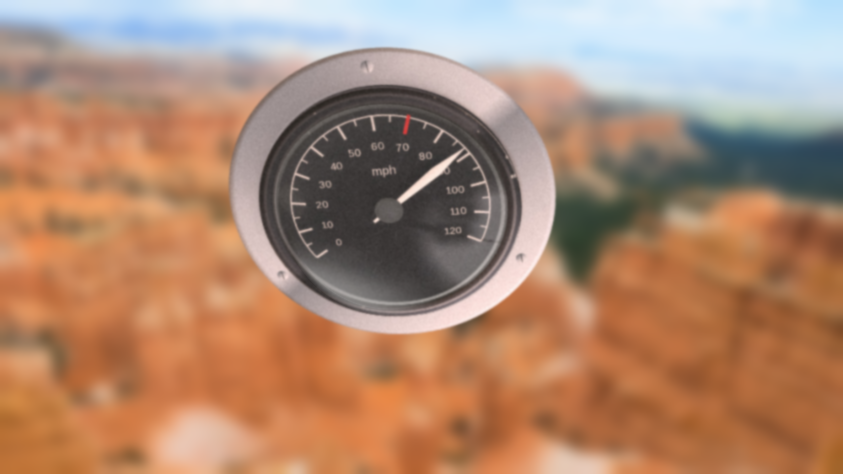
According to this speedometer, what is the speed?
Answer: 87.5 mph
